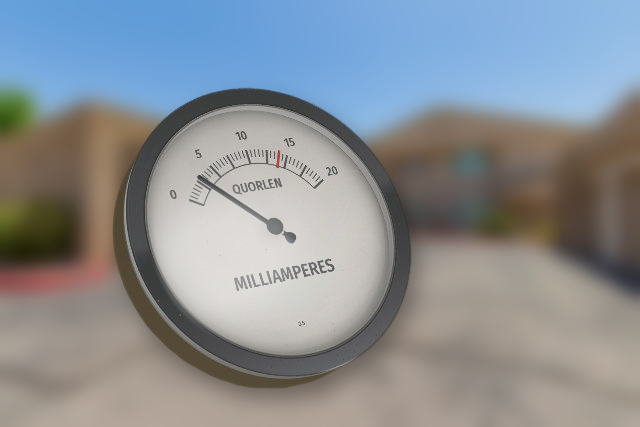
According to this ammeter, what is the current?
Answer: 2.5 mA
